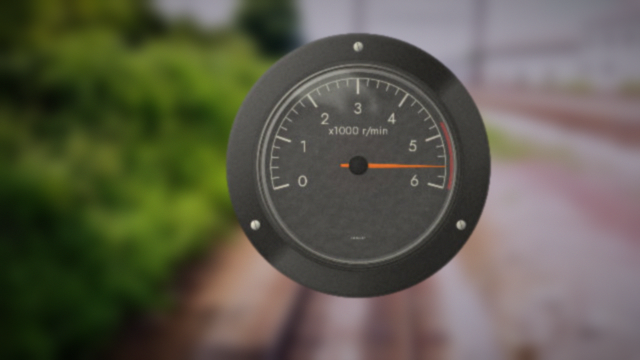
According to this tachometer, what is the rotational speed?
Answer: 5600 rpm
